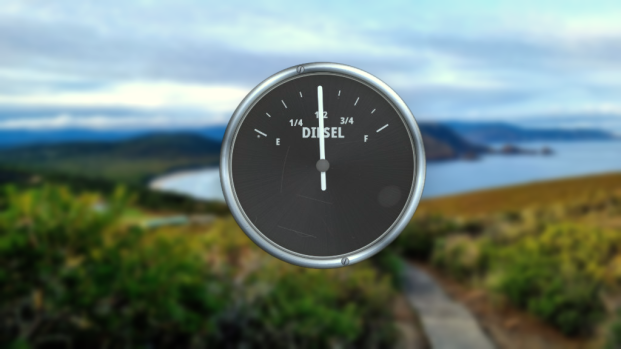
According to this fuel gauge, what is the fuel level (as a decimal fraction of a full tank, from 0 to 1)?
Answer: 0.5
